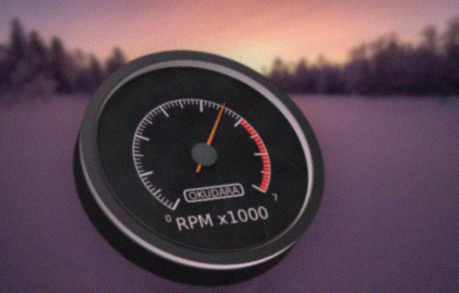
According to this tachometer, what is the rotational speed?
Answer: 4500 rpm
